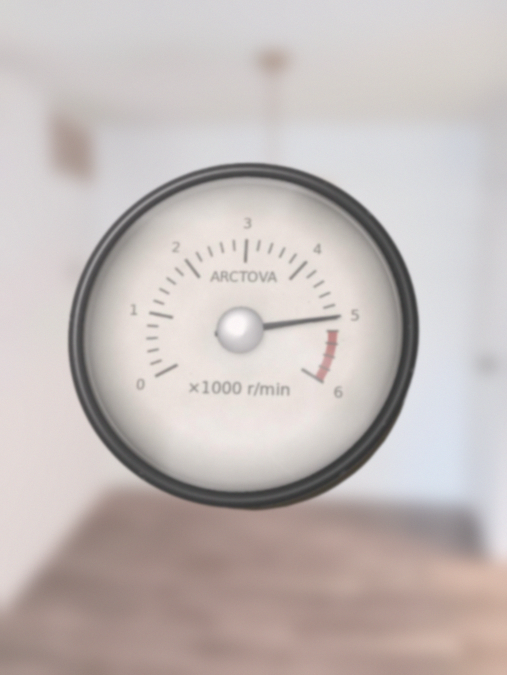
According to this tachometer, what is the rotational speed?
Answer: 5000 rpm
